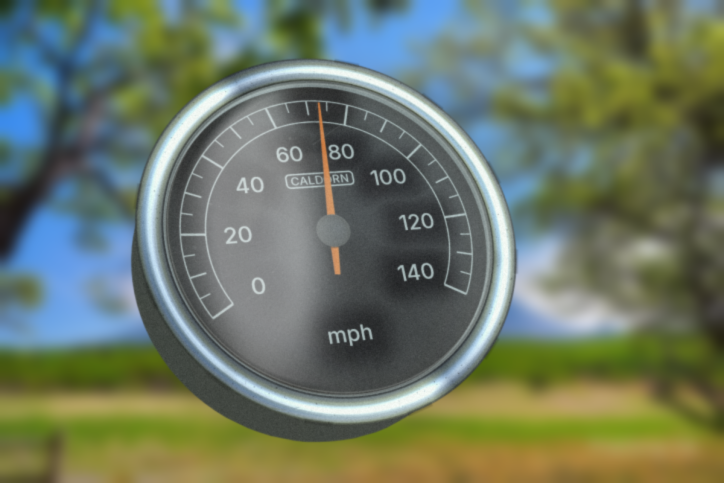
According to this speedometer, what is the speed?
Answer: 72.5 mph
